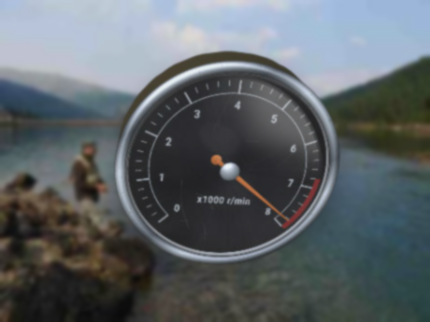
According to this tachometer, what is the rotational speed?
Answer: 7800 rpm
